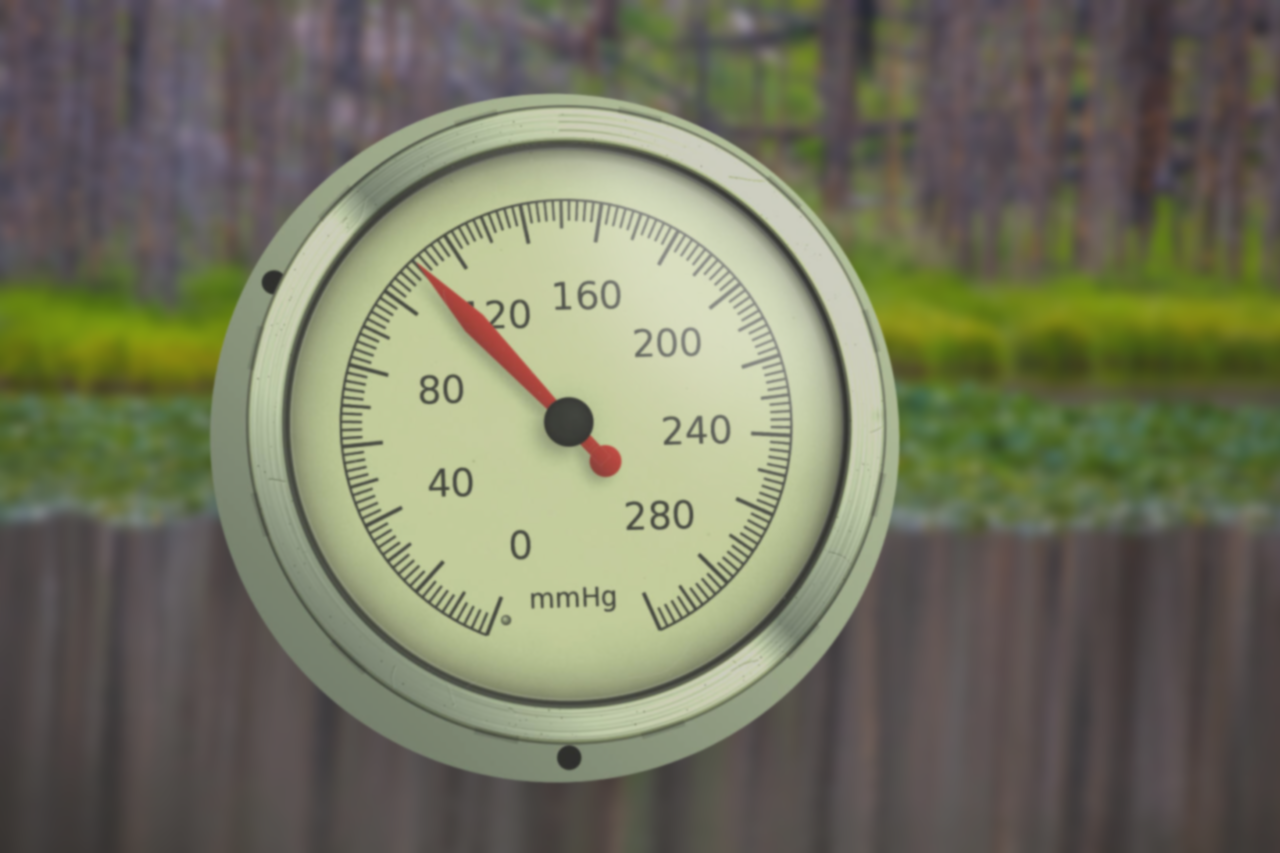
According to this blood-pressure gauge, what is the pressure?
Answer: 110 mmHg
